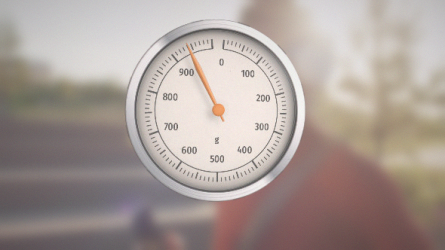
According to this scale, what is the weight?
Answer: 940 g
